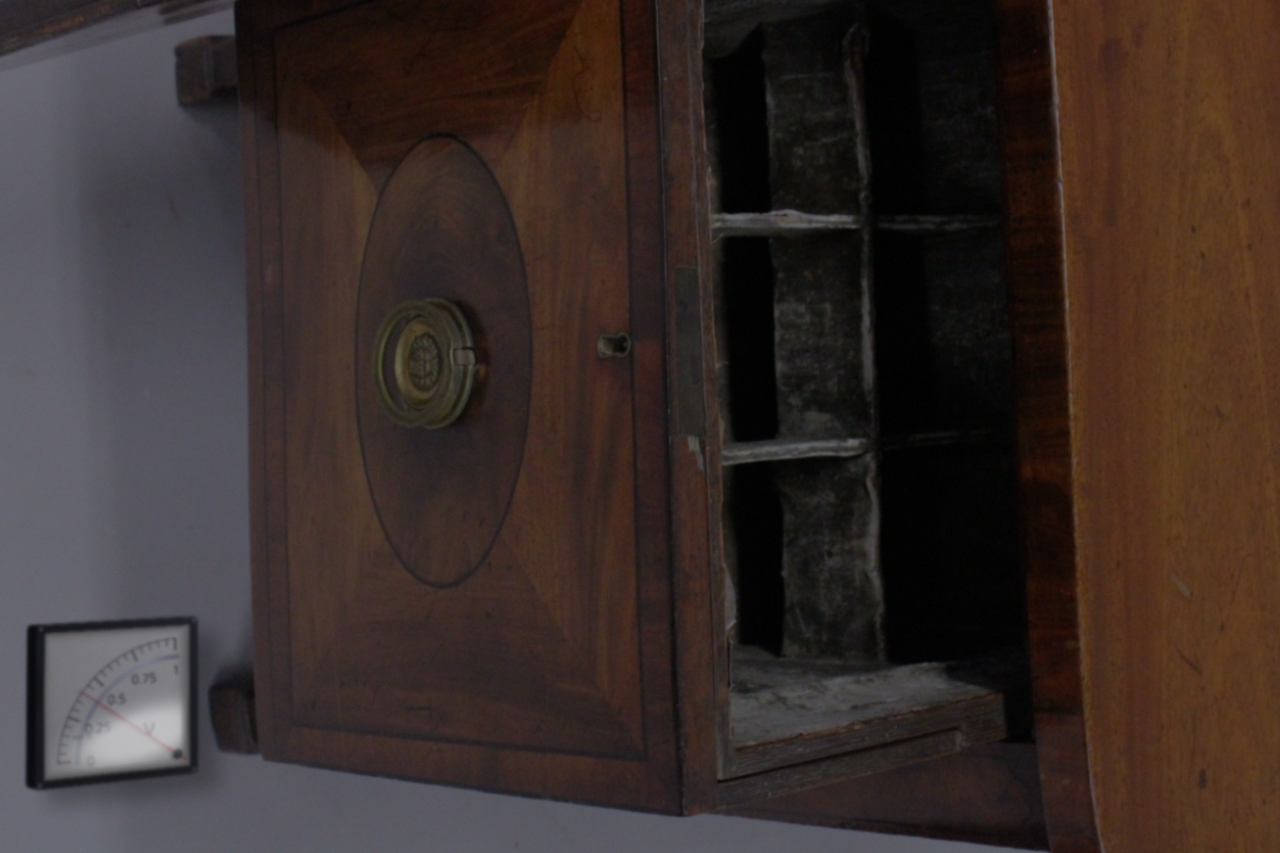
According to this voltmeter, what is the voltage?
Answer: 0.4 V
